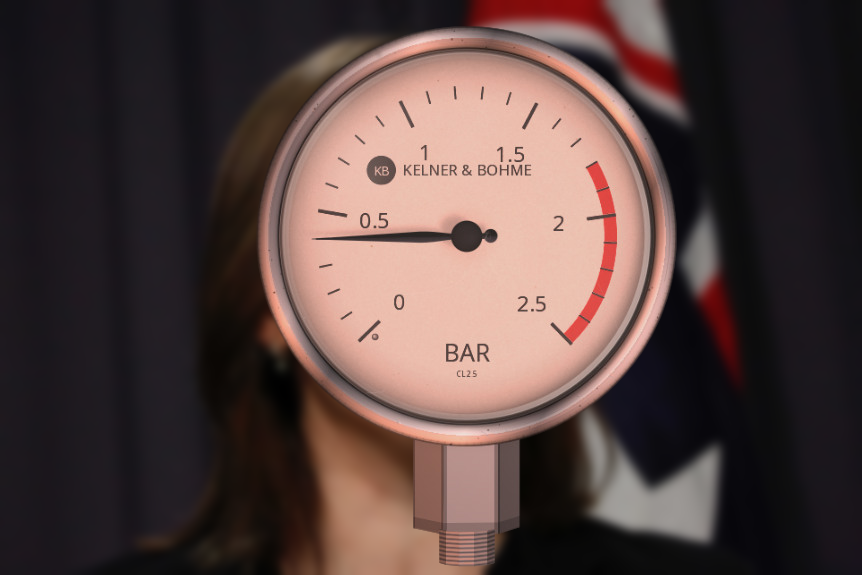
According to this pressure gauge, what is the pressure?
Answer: 0.4 bar
